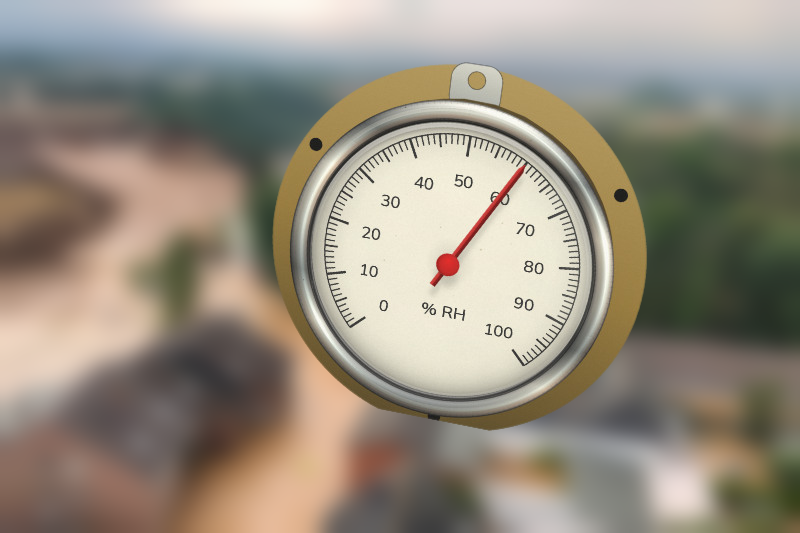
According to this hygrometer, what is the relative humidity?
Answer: 60 %
